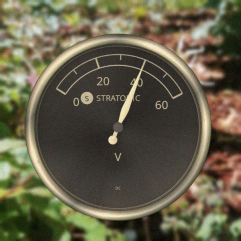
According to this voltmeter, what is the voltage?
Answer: 40 V
